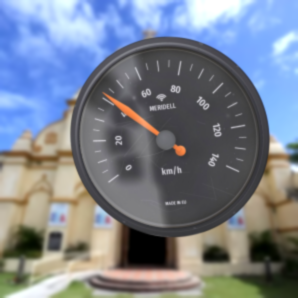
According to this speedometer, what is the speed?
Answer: 42.5 km/h
